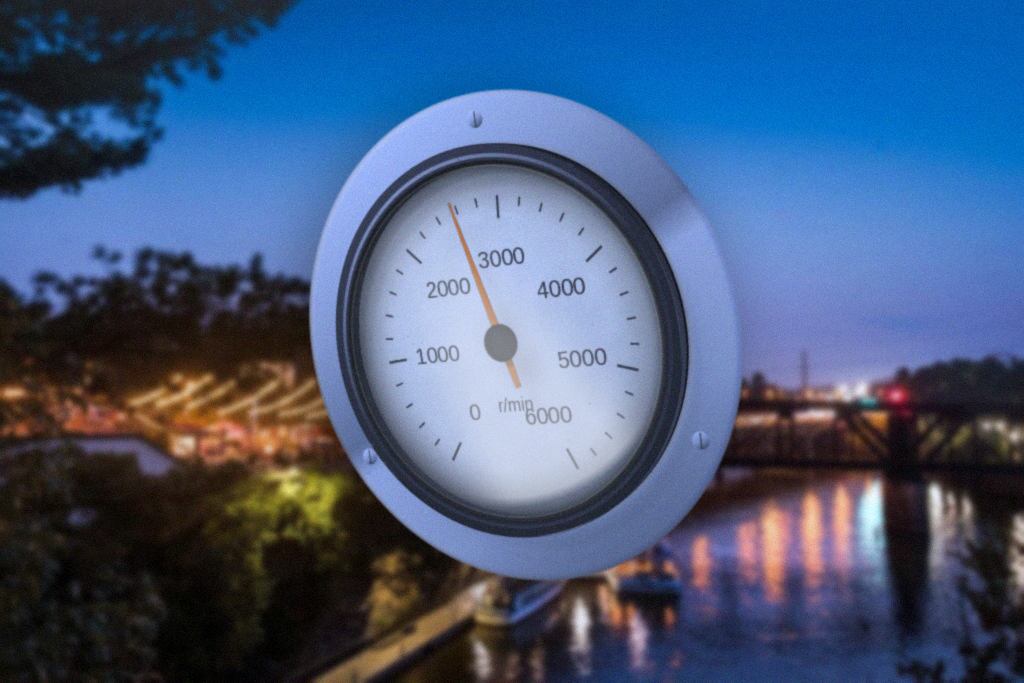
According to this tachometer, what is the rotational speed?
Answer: 2600 rpm
